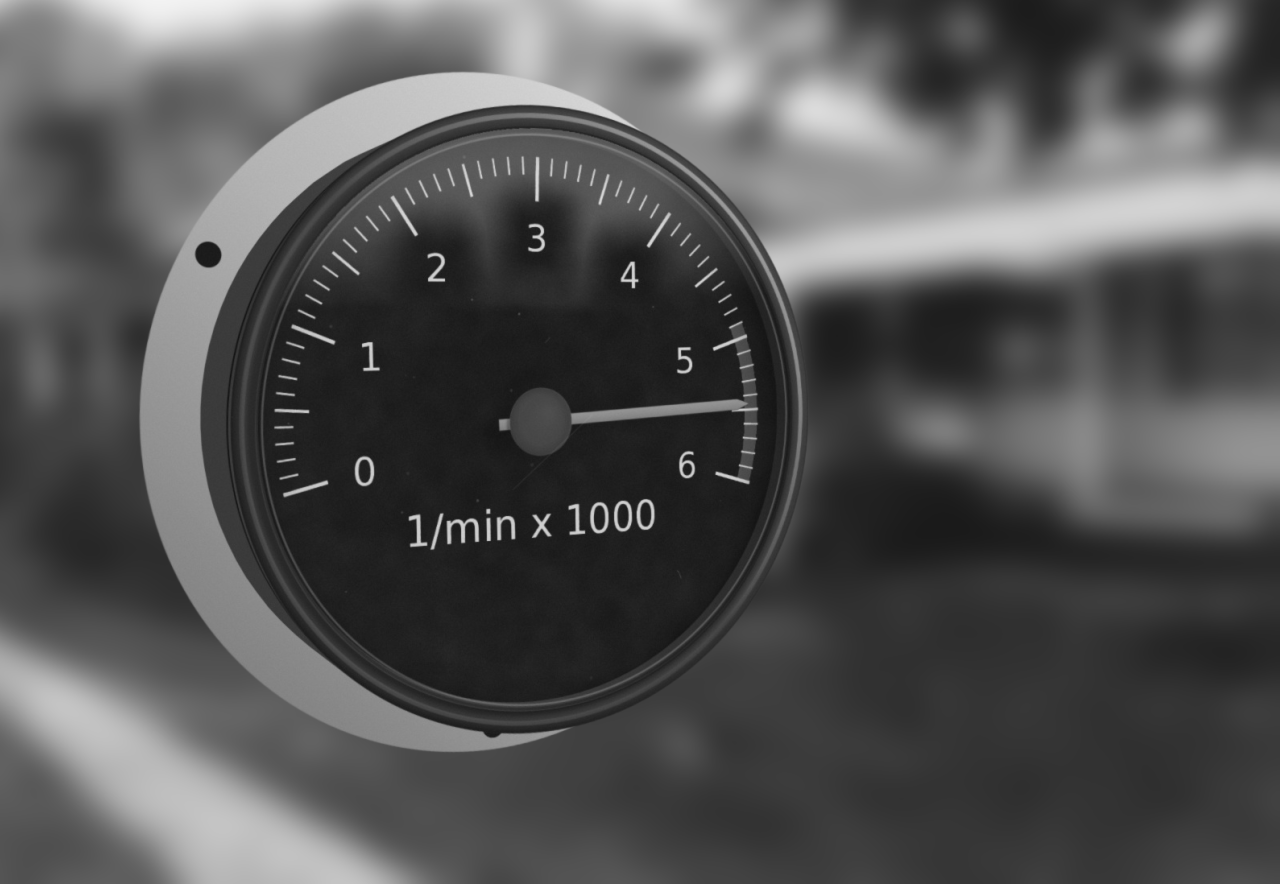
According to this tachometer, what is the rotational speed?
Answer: 5450 rpm
